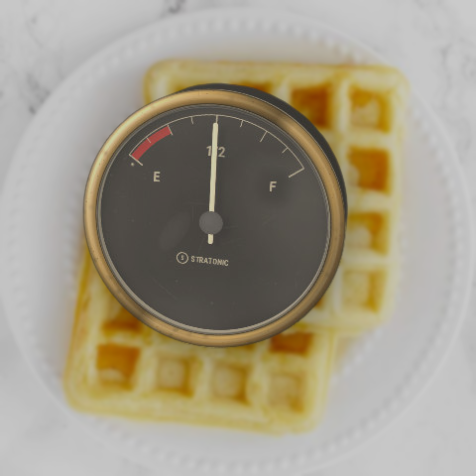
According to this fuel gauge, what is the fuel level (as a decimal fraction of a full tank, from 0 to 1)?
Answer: 0.5
